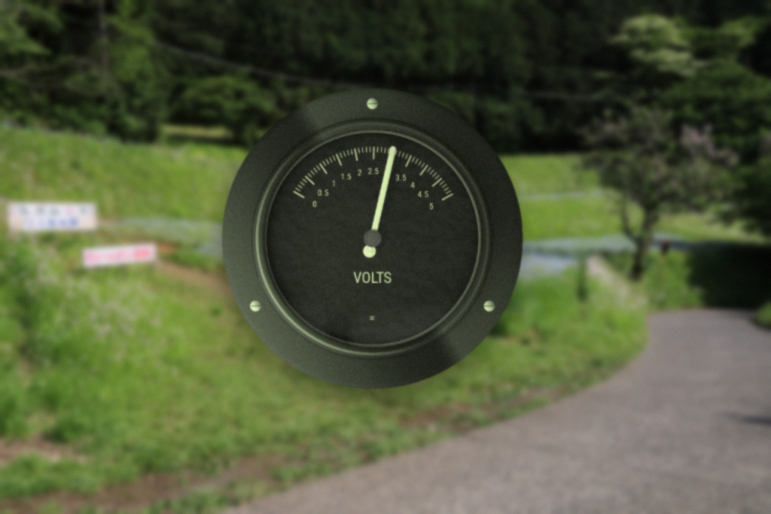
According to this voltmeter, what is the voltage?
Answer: 3 V
